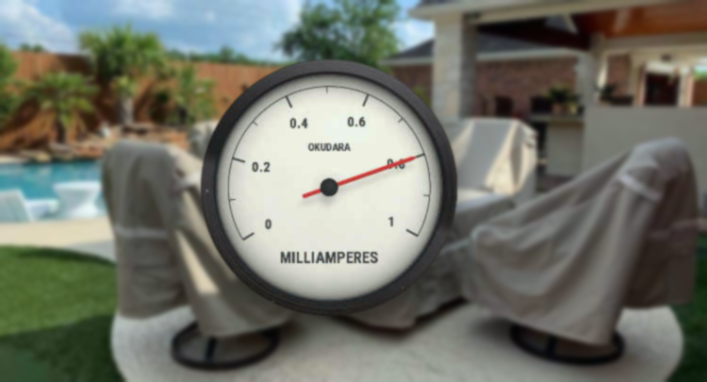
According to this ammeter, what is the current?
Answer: 0.8 mA
